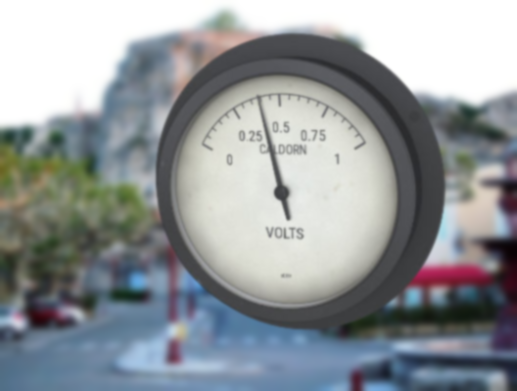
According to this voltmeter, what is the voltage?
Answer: 0.4 V
